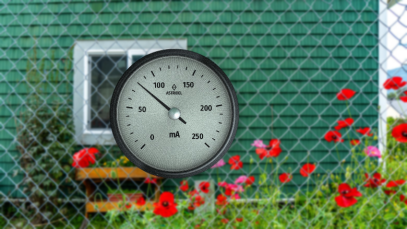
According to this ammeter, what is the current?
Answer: 80 mA
